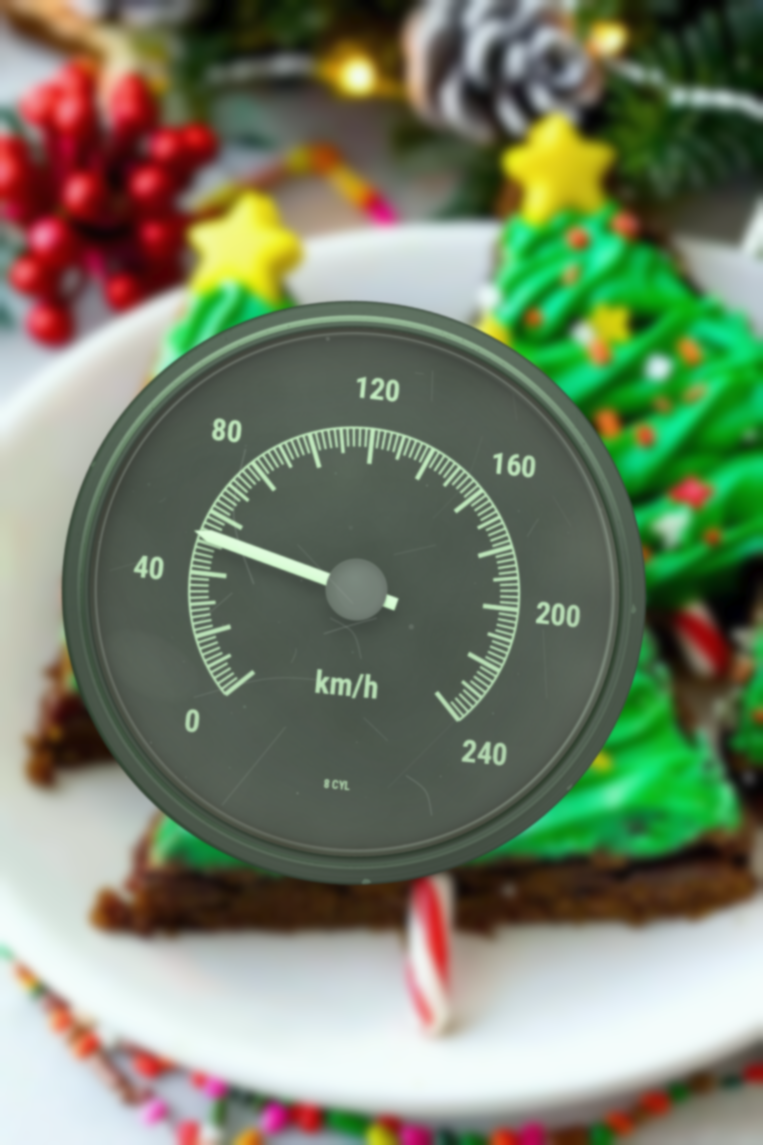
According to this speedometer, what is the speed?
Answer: 52 km/h
